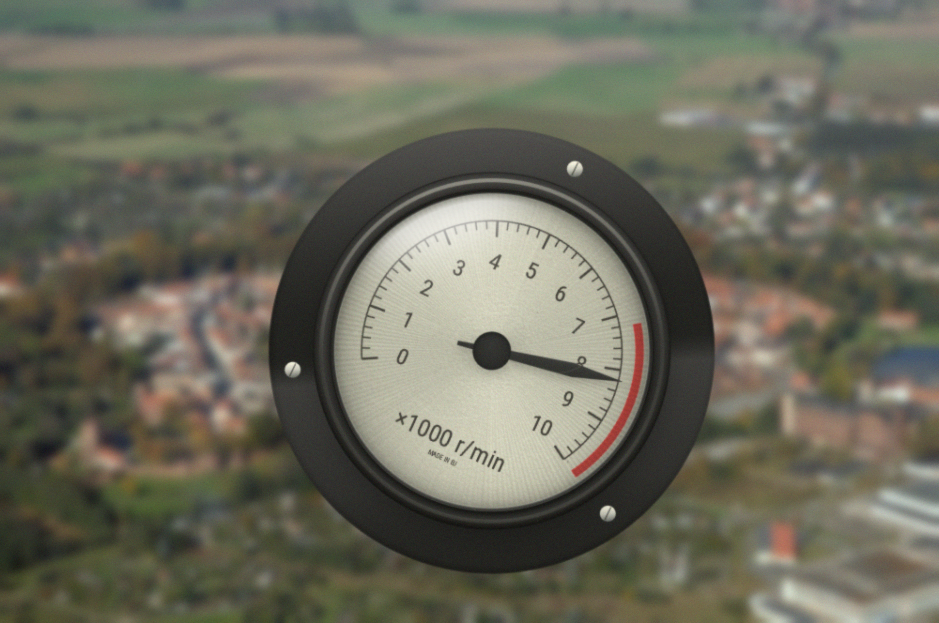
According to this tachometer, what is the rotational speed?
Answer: 8200 rpm
